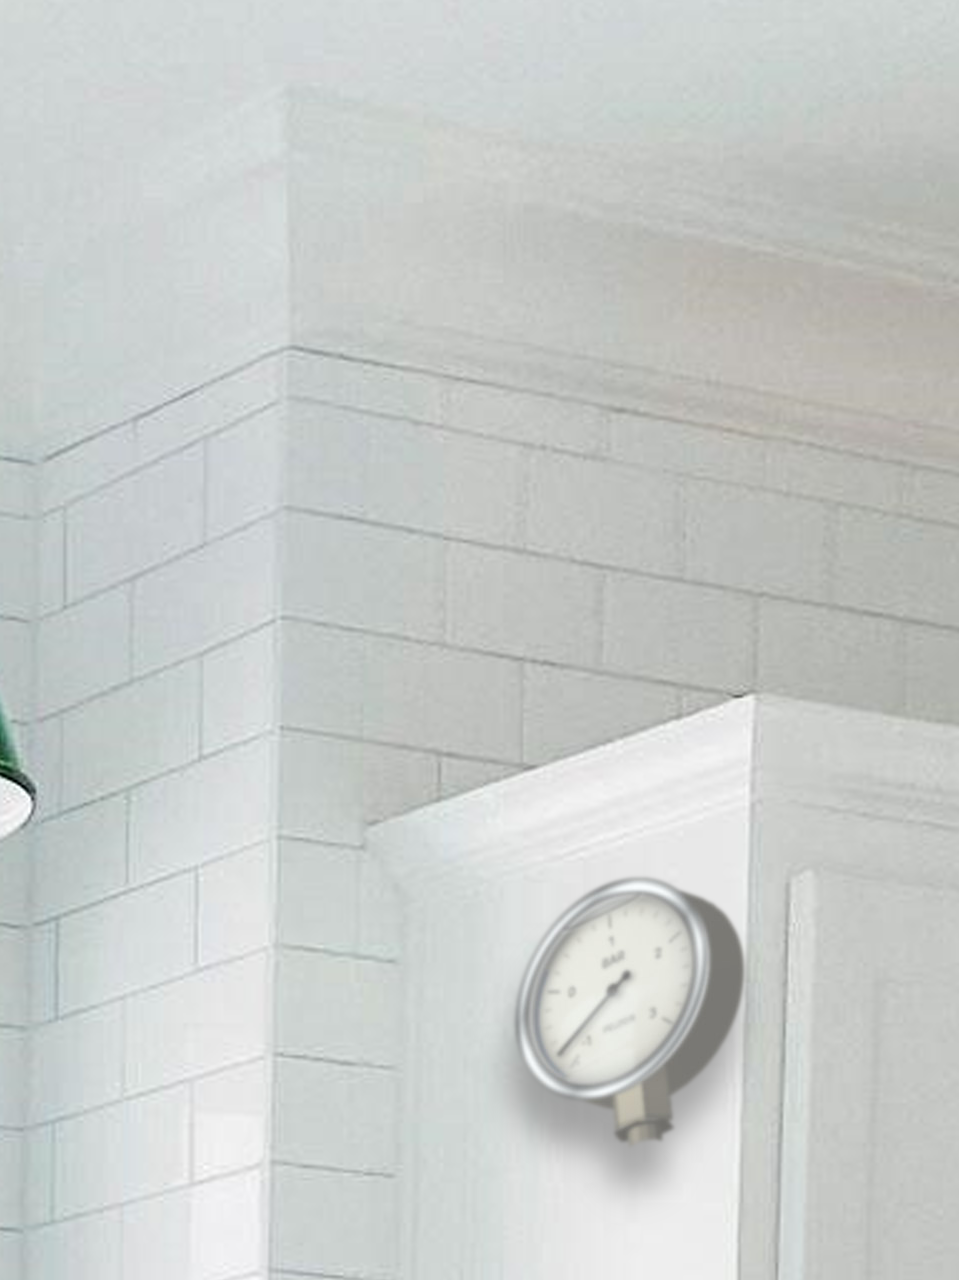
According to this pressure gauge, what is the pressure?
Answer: -0.8 bar
